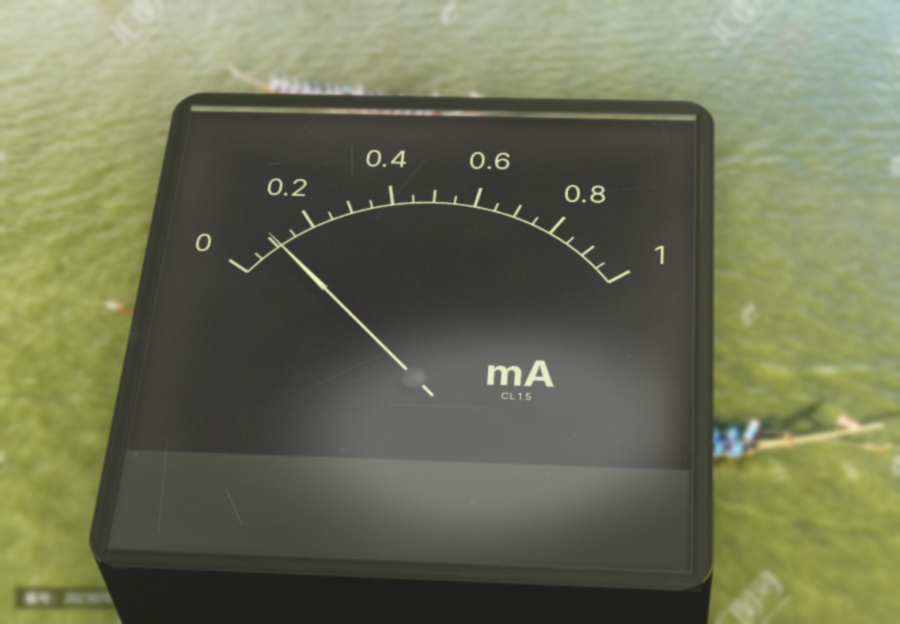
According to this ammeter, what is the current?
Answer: 0.1 mA
